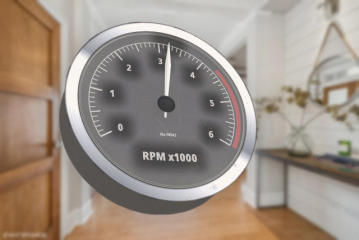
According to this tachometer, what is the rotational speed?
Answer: 3200 rpm
